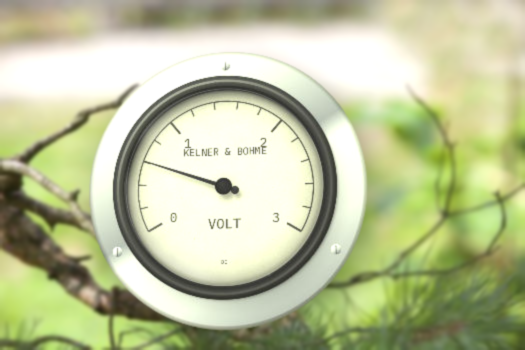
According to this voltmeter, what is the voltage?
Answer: 0.6 V
